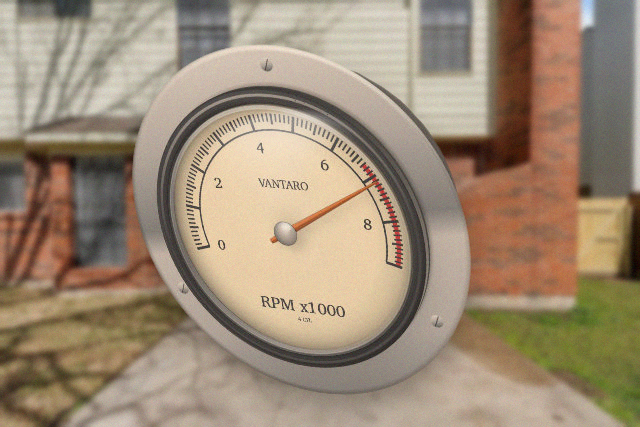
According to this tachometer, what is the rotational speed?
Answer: 7100 rpm
